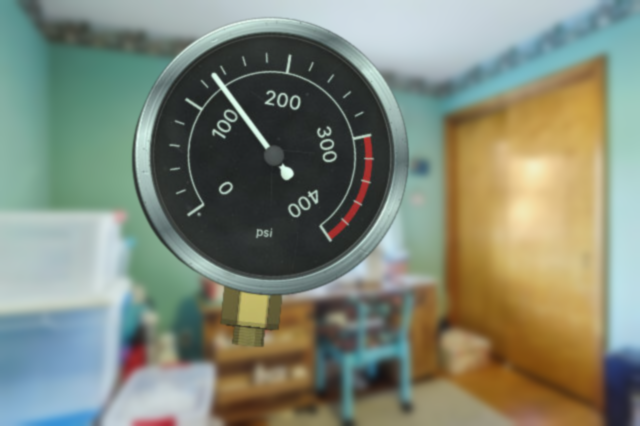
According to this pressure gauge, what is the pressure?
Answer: 130 psi
